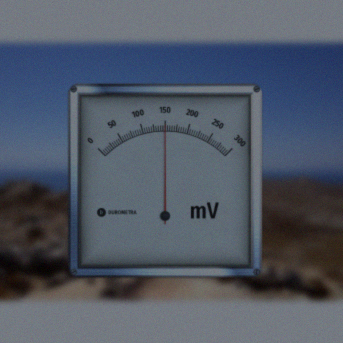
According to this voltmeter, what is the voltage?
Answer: 150 mV
